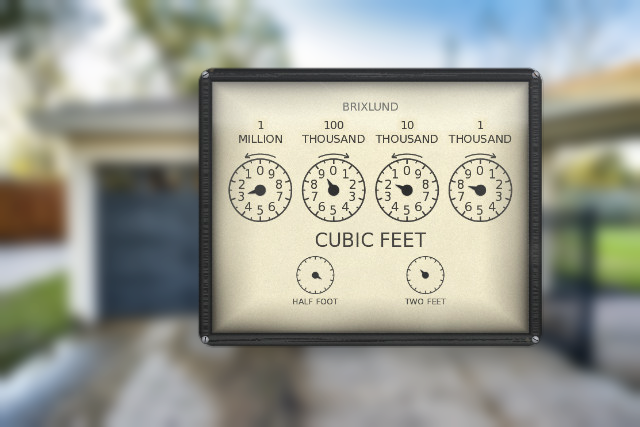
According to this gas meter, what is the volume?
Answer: 291800 ft³
